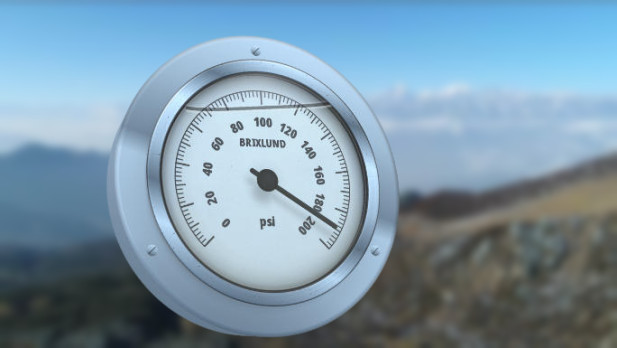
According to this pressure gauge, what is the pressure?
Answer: 190 psi
